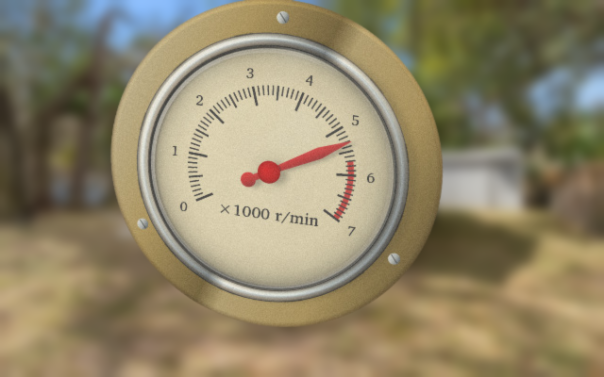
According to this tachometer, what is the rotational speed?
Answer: 5300 rpm
